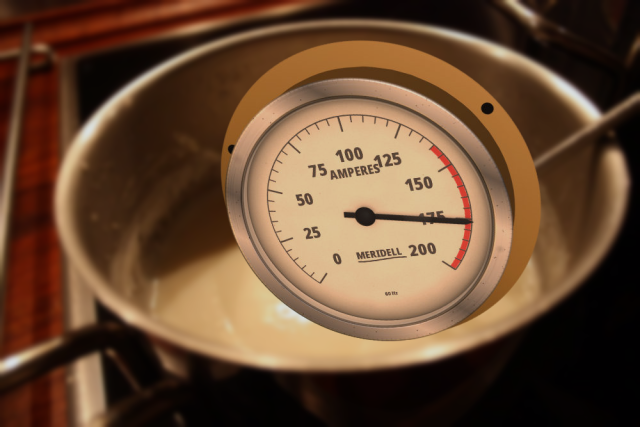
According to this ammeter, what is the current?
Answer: 175 A
